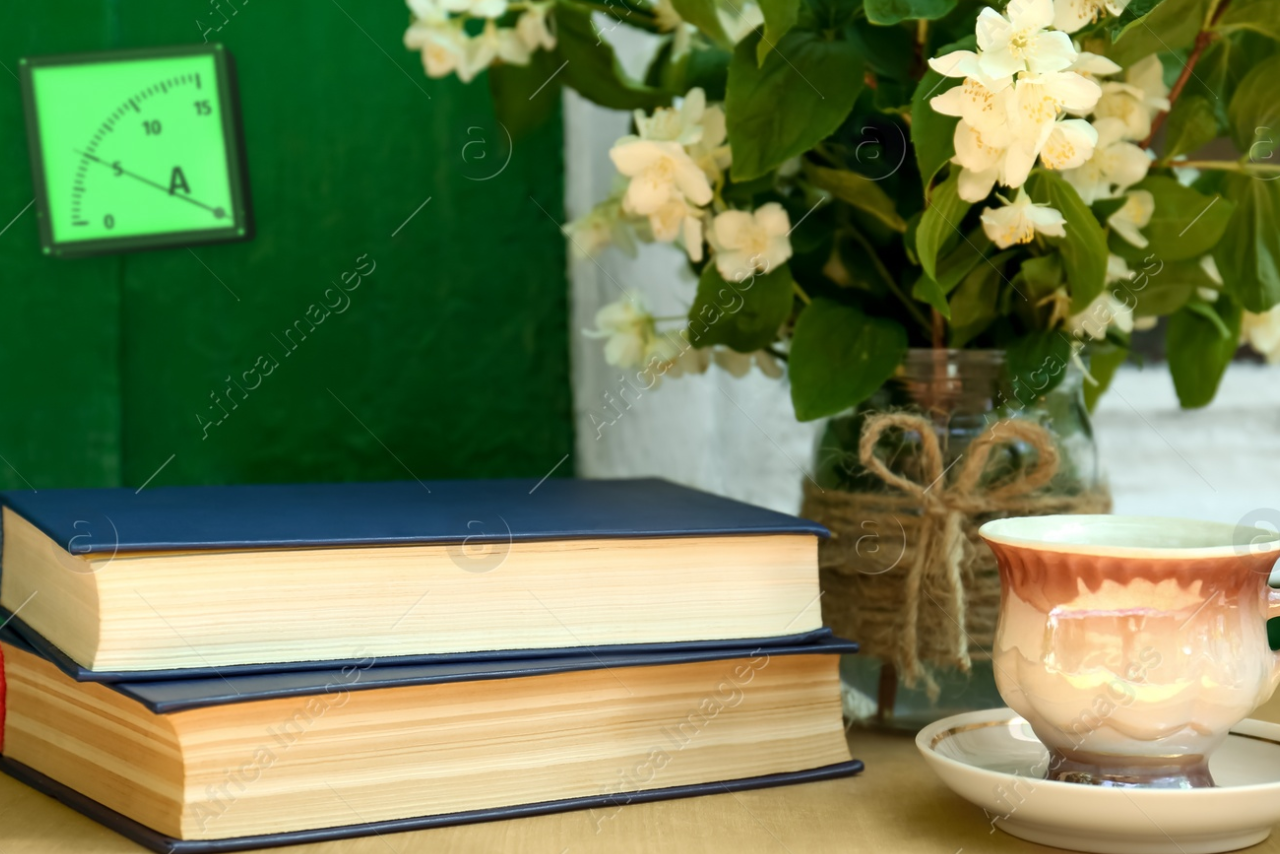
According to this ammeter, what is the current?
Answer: 5 A
